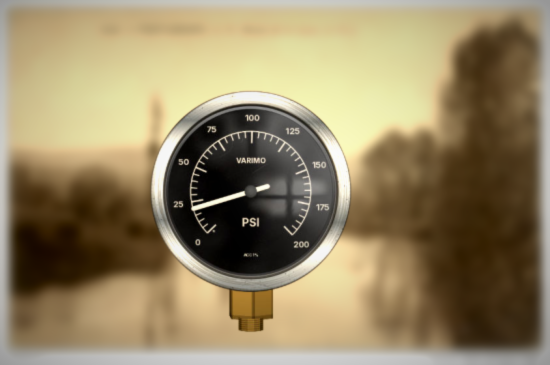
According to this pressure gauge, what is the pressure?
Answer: 20 psi
